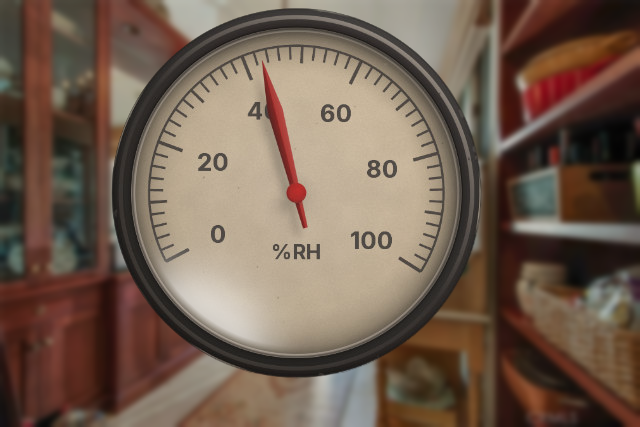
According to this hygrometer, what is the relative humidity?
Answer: 43 %
